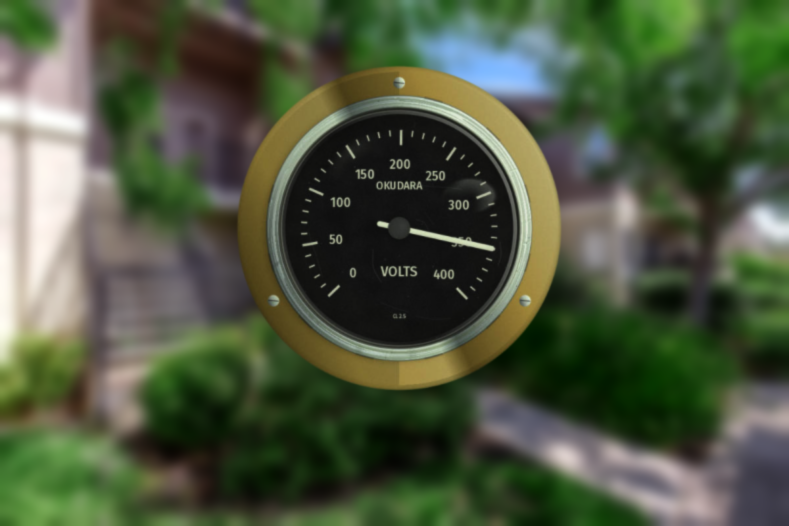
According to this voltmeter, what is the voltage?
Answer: 350 V
